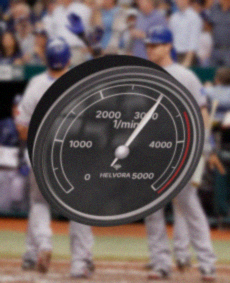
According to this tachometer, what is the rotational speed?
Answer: 3000 rpm
